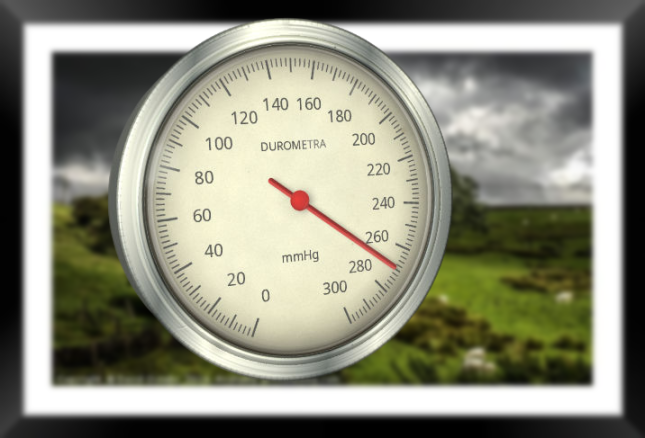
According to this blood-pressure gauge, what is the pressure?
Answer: 270 mmHg
